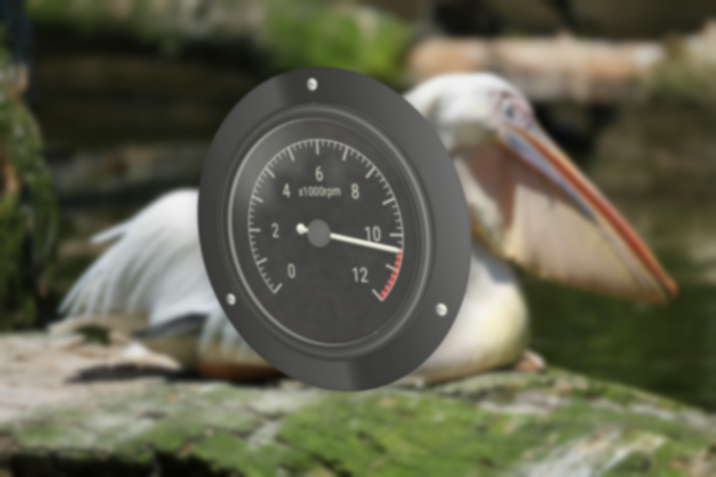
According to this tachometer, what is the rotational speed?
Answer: 10400 rpm
